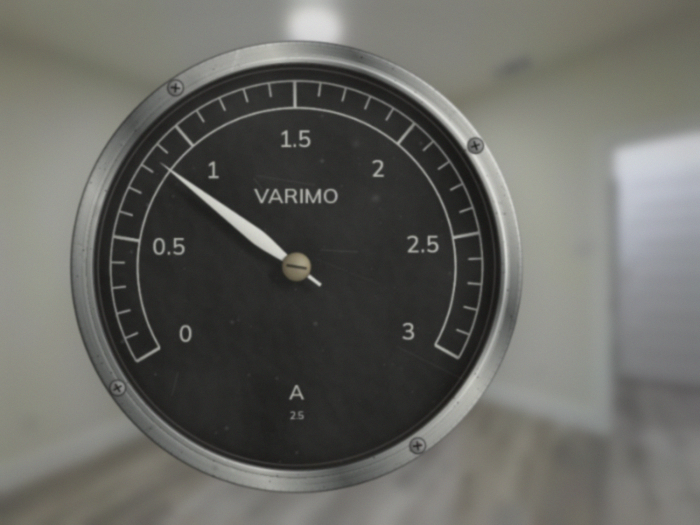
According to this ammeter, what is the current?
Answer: 0.85 A
